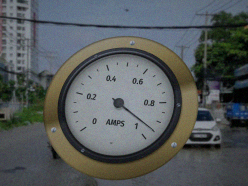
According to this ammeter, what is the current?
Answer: 0.95 A
